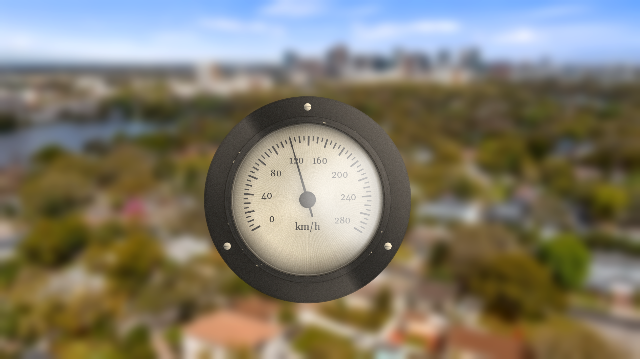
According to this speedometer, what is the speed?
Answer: 120 km/h
